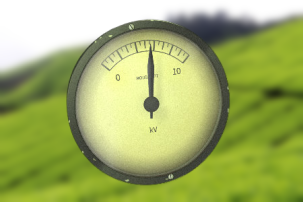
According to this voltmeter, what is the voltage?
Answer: 5.5 kV
